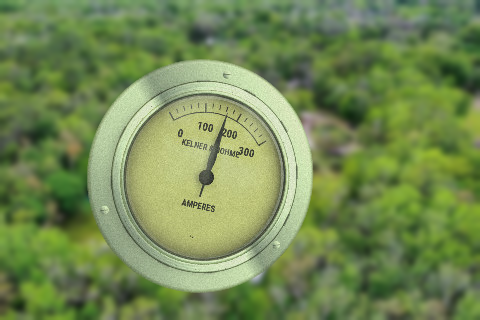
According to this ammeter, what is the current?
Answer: 160 A
